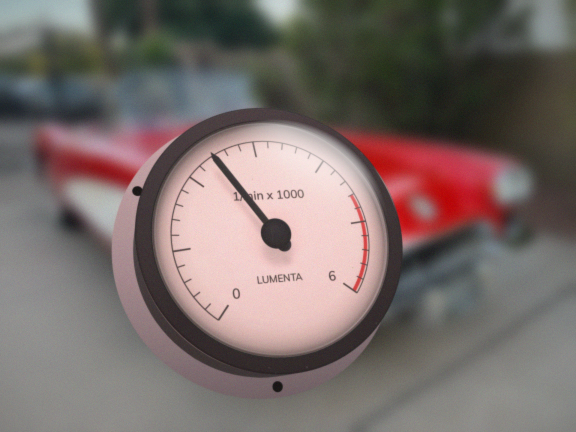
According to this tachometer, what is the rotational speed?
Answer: 2400 rpm
